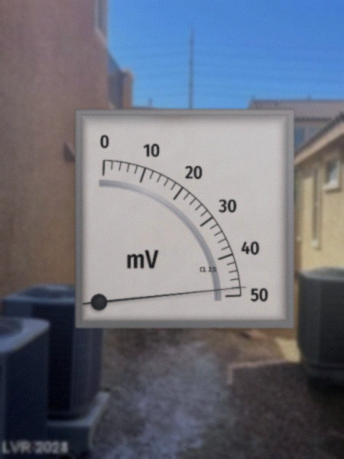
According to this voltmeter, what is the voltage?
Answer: 48 mV
